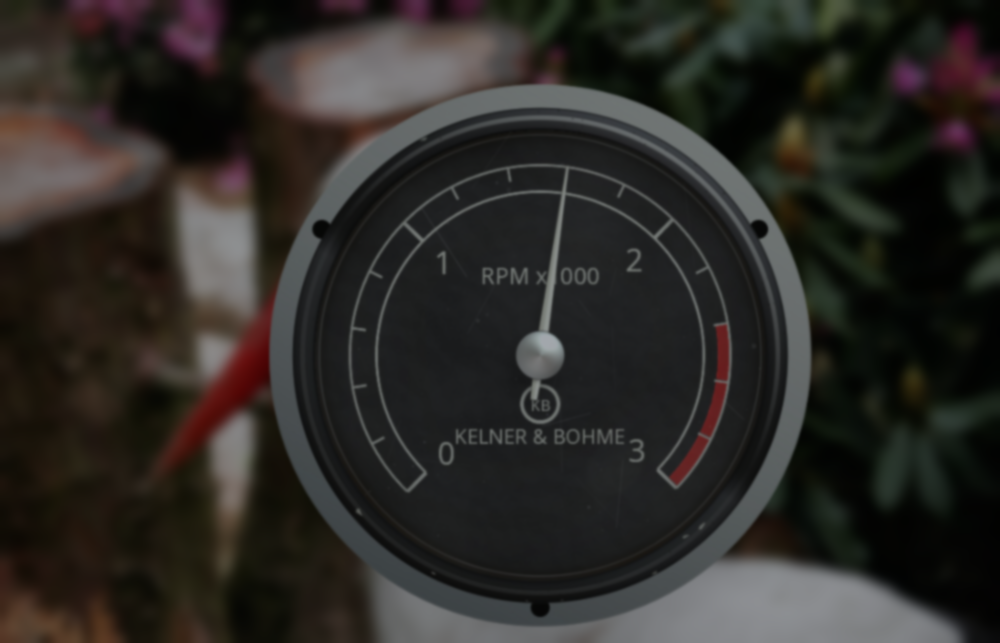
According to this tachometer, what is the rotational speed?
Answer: 1600 rpm
